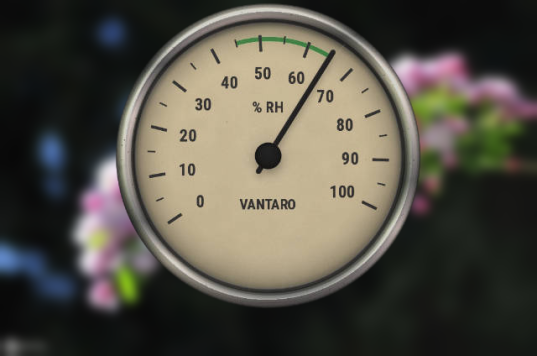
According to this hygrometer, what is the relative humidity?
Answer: 65 %
